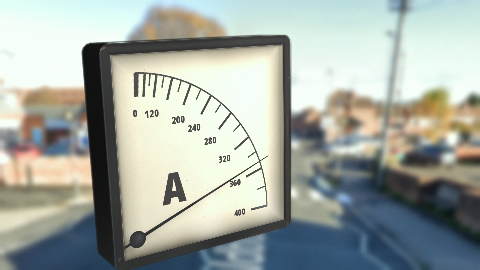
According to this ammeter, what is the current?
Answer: 350 A
